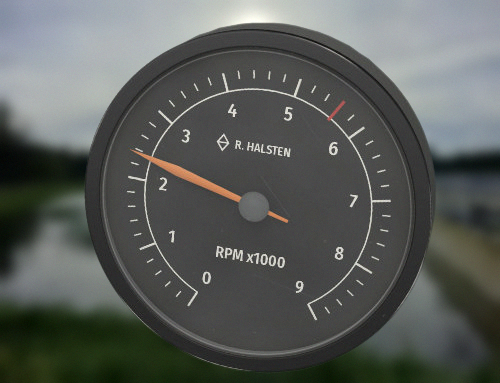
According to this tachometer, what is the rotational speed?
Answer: 2400 rpm
